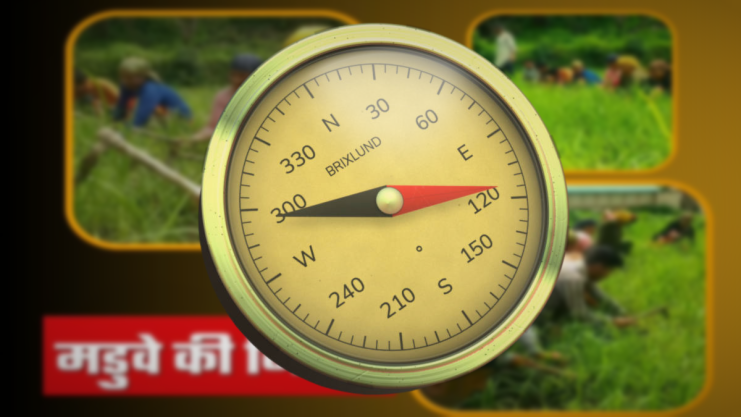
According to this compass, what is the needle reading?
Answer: 115 °
